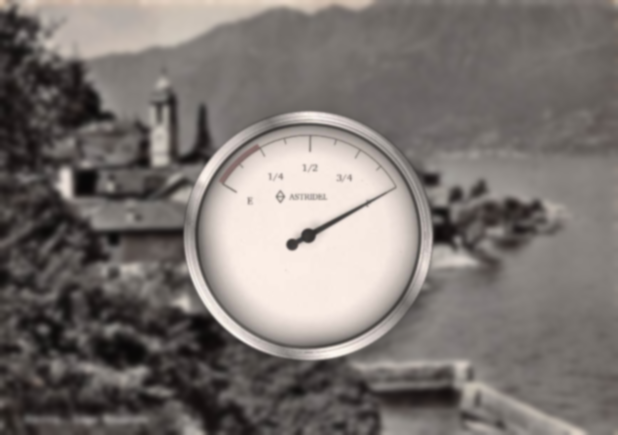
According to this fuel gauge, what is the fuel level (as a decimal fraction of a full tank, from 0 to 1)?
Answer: 1
